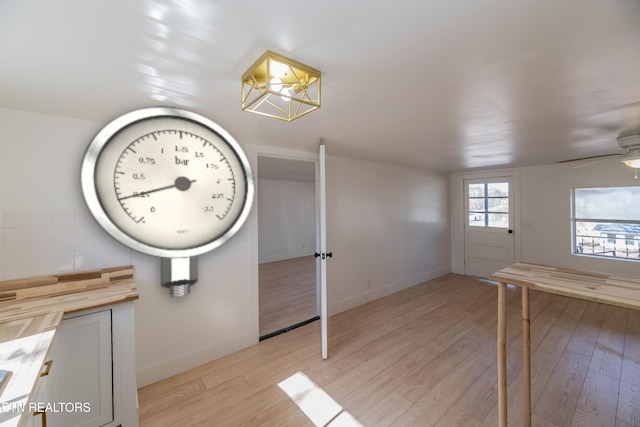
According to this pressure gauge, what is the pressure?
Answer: 0.25 bar
